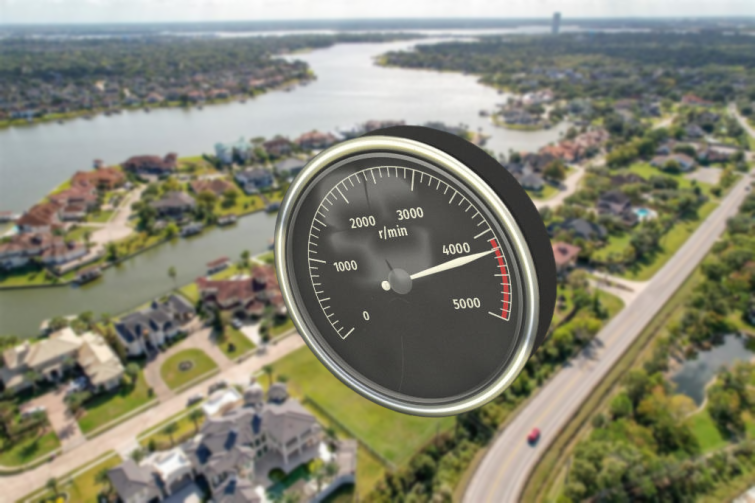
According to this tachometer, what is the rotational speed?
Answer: 4200 rpm
